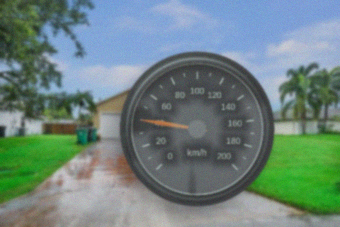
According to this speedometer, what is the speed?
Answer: 40 km/h
